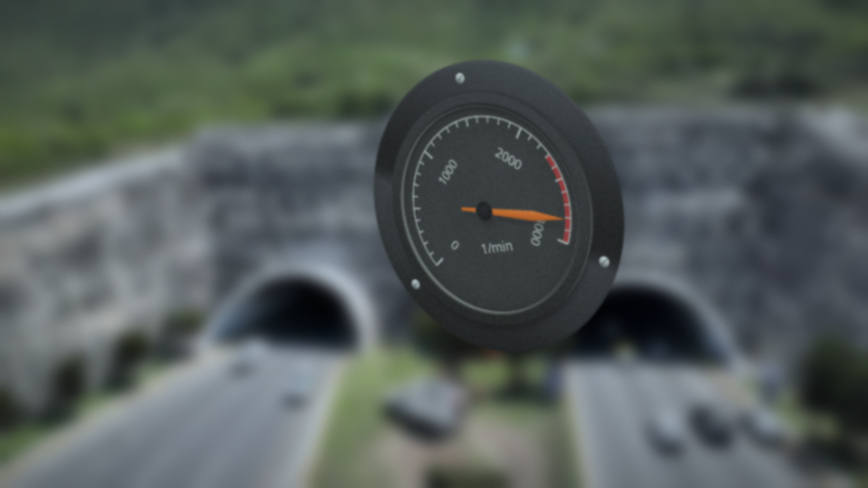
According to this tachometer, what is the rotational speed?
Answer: 2800 rpm
